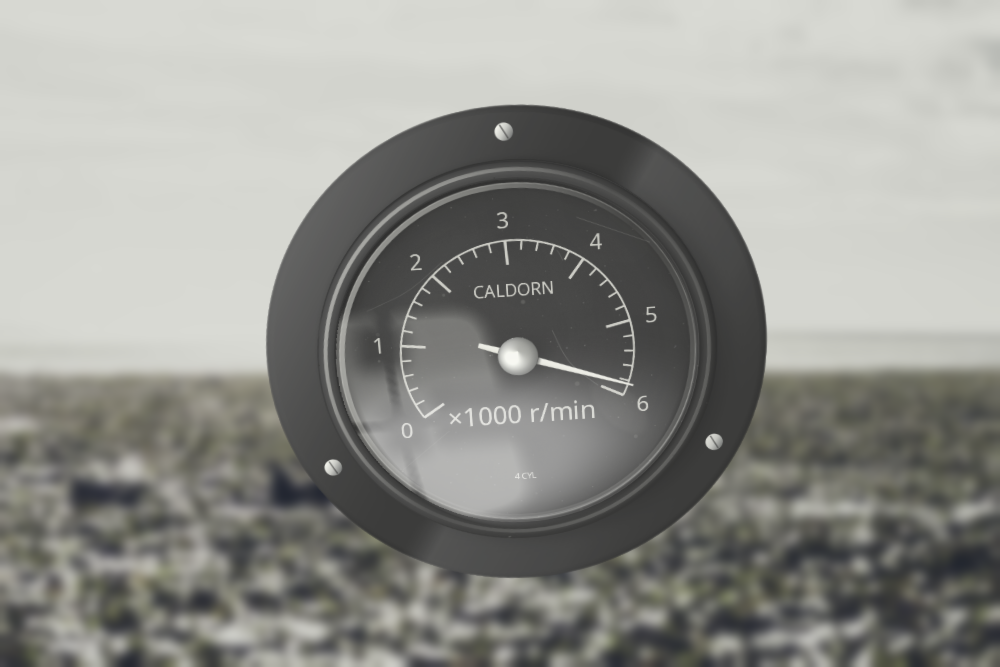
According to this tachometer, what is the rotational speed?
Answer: 5800 rpm
